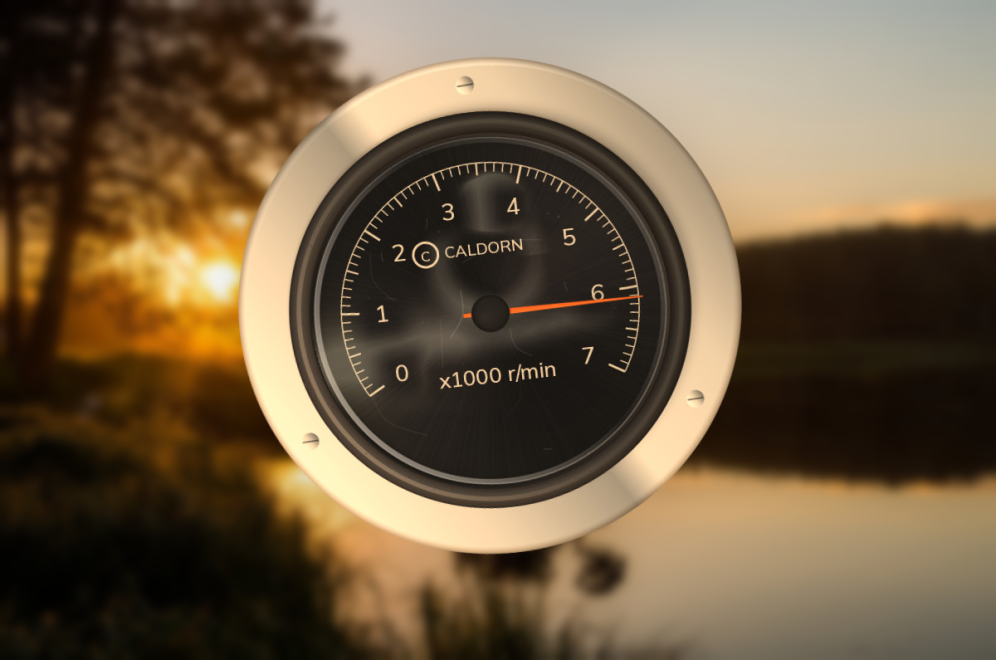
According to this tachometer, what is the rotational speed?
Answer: 6100 rpm
